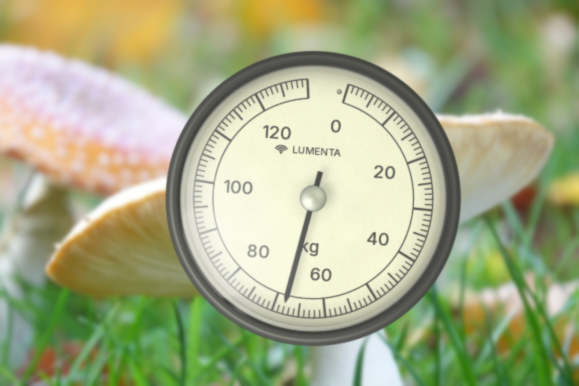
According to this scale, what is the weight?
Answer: 68 kg
